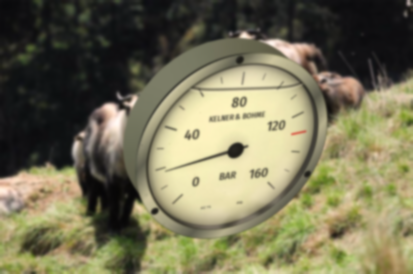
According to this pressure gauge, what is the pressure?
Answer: 20 bar
